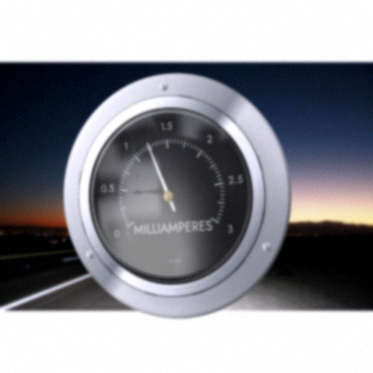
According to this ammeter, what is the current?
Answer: 1.25 mA
